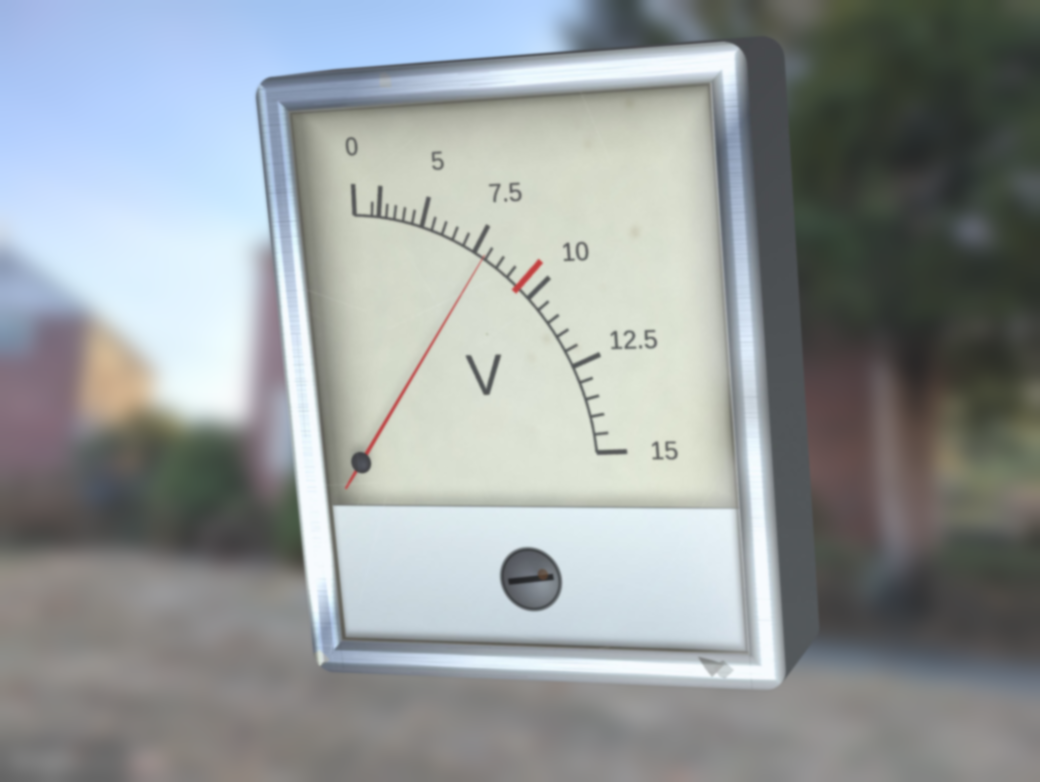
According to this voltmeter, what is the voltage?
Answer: 8 V
